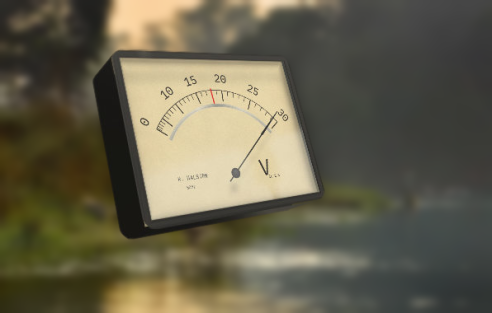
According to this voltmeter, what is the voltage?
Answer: 29 V
